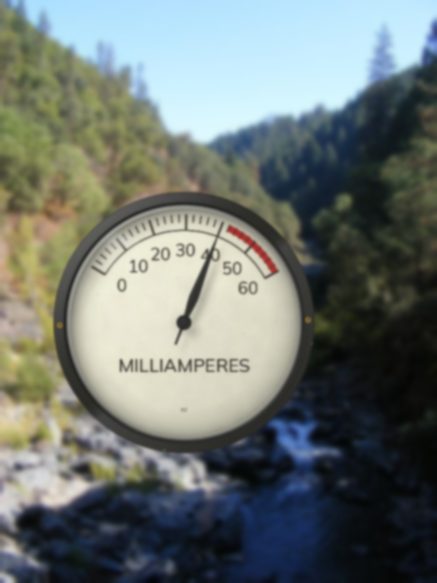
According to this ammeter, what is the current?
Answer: 40 mA
